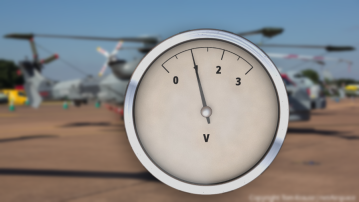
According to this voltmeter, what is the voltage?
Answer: 1 V
